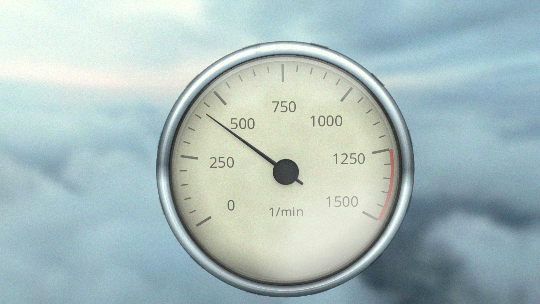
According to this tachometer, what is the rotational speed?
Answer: 425 rpm
